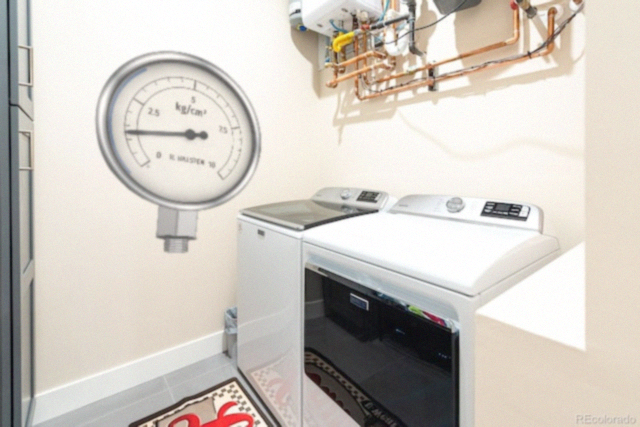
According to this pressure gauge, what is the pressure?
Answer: 1.25 kg/cm²
